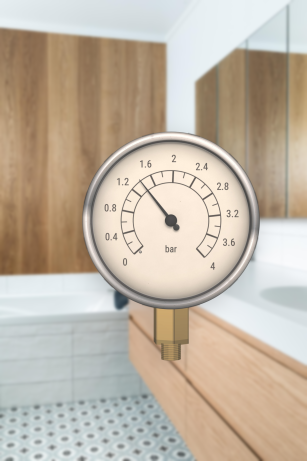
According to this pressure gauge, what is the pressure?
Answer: 1.4 bar
